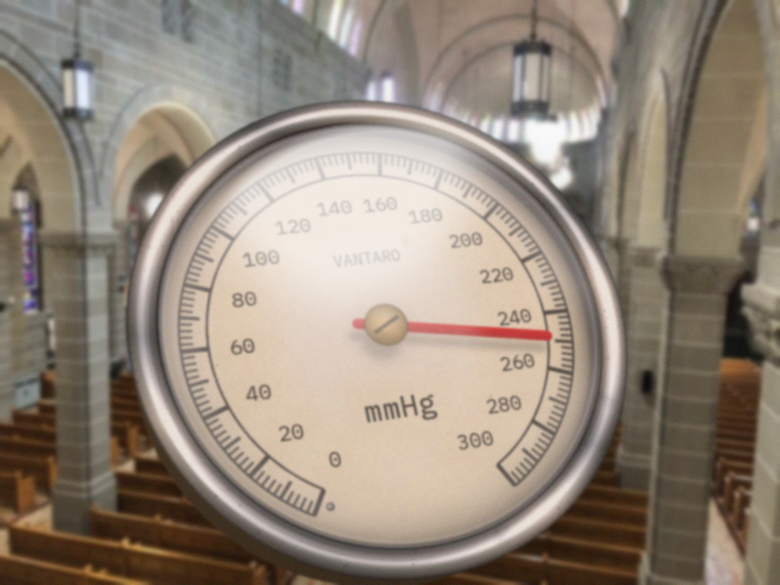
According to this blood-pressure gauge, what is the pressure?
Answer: 250 mmHg
